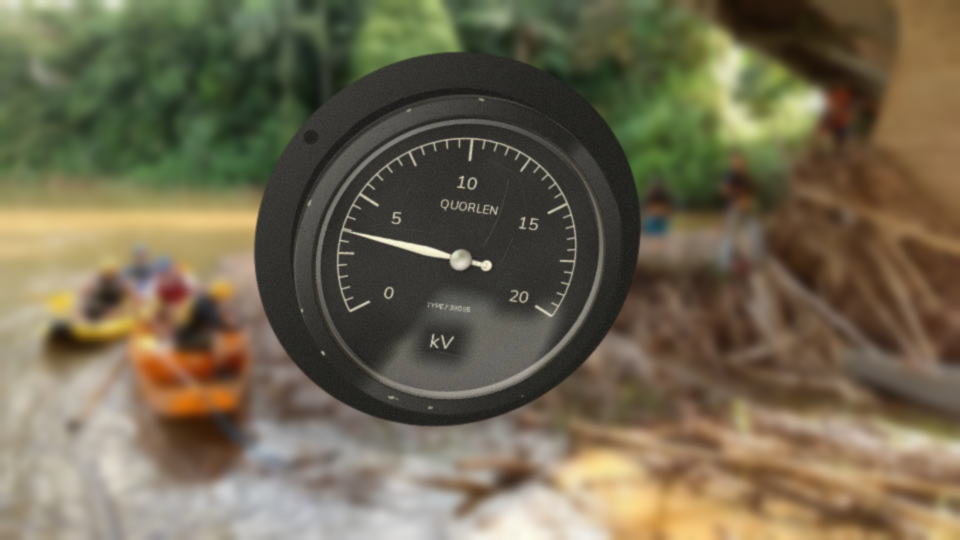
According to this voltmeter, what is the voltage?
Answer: 3.5 kV
